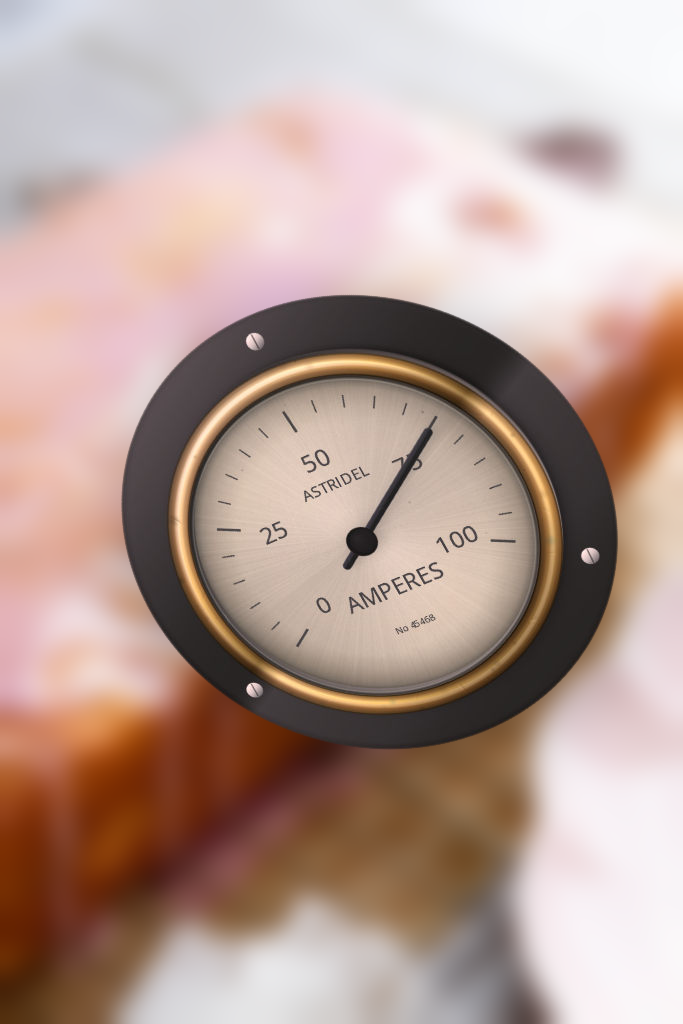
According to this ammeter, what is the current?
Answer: 75 A
